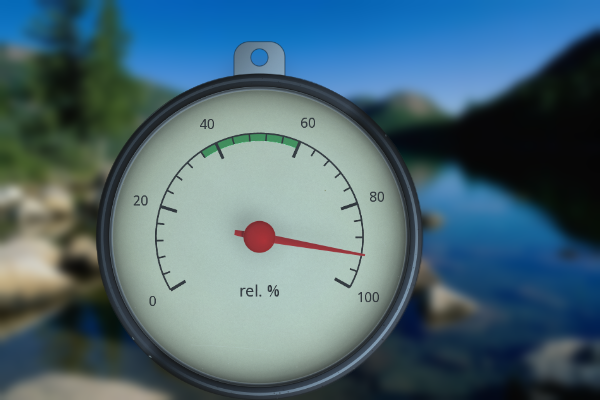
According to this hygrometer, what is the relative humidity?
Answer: 92 %
